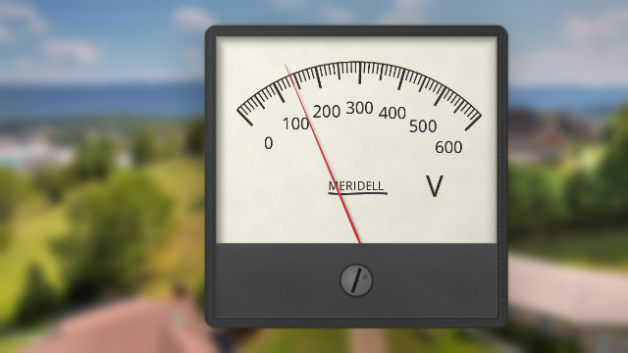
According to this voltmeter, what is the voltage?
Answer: 140 V
